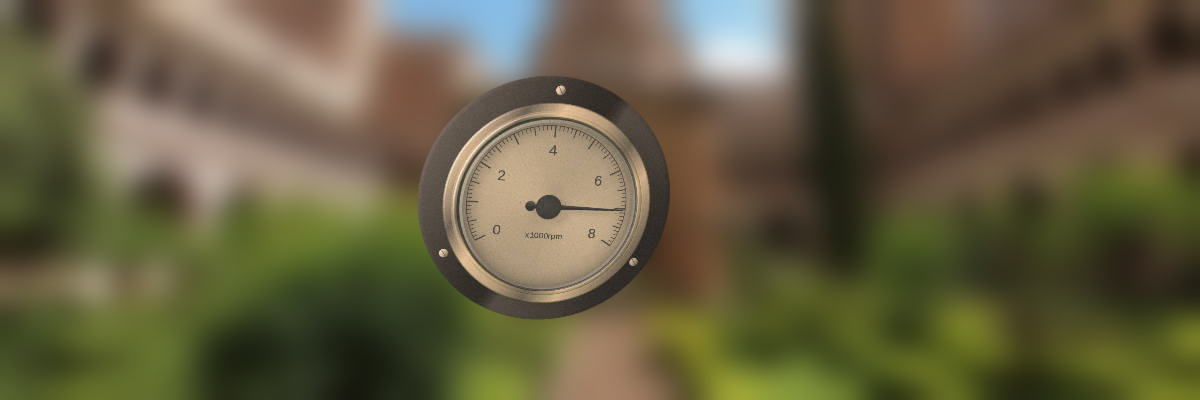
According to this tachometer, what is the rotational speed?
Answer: 7000 rpm
